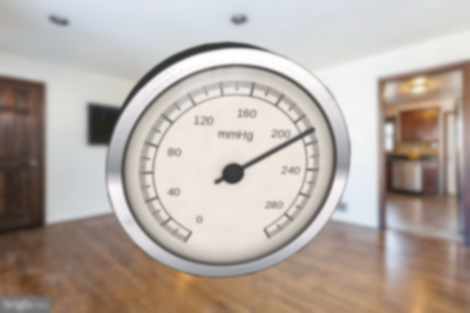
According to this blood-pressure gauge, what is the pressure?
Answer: 210 mmHg
